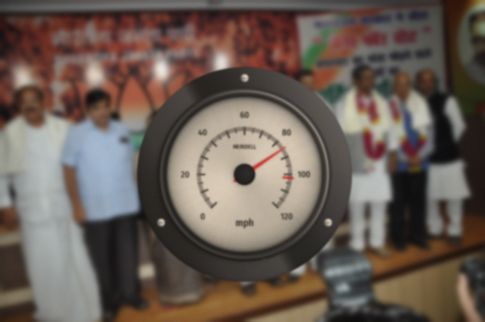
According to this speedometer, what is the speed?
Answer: 85 mph
